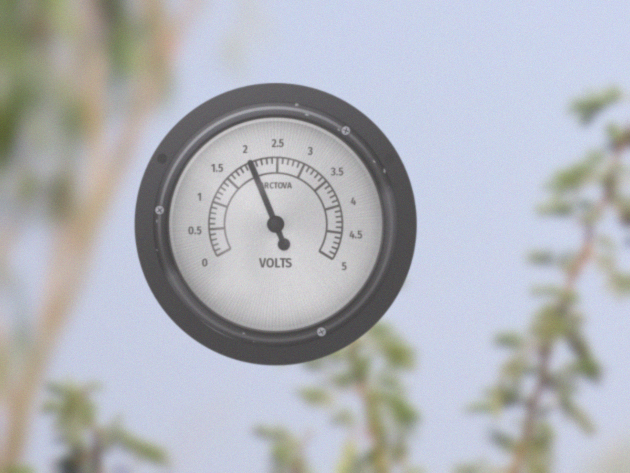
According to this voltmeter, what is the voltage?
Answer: 2 V
